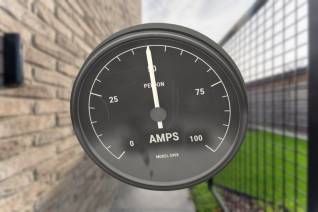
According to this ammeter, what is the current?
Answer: 50 A
